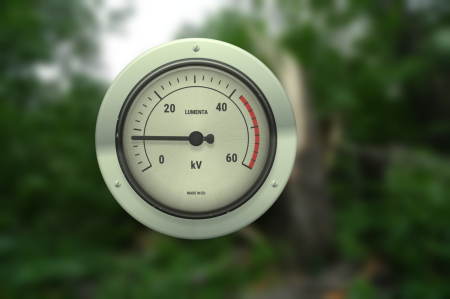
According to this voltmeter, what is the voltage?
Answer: 8 kV
